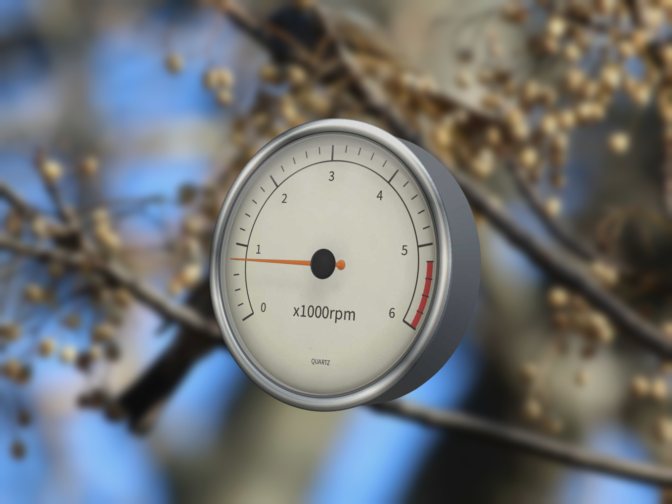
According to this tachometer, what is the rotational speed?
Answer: 800 rpm
